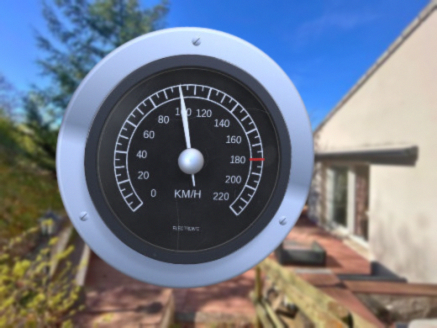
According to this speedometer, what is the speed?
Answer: 100 km/h
